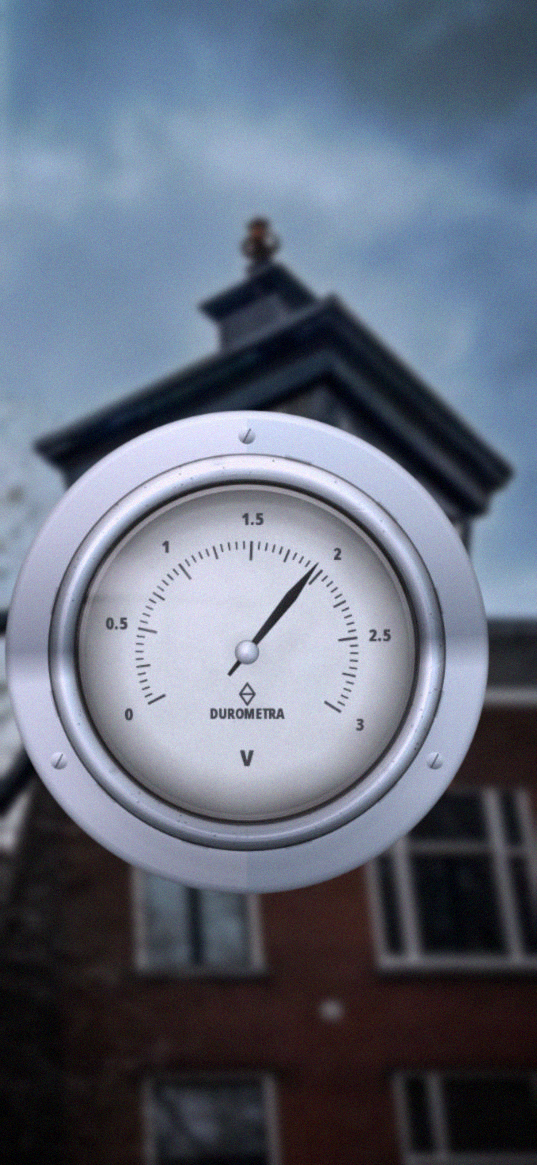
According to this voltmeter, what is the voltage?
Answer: 1.95 V
